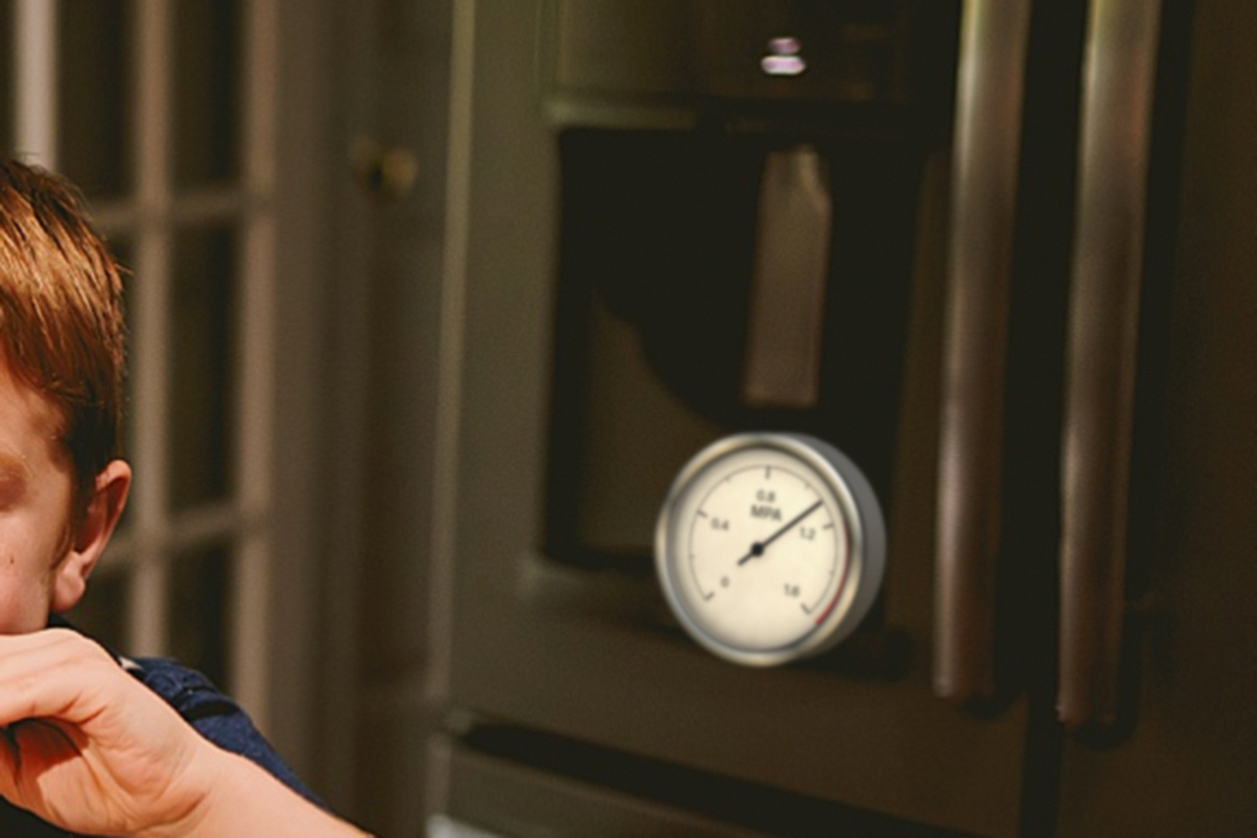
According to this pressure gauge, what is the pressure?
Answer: 1.1 MPa
